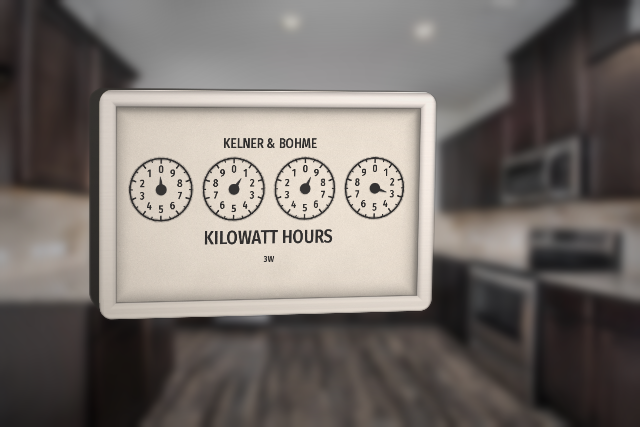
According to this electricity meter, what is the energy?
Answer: 93 kWh
